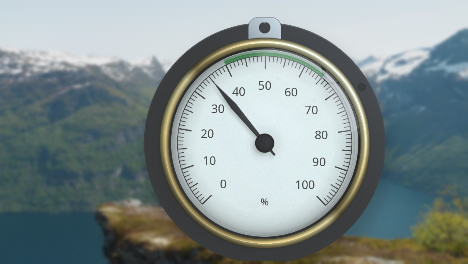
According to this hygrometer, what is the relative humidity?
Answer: 35 %
